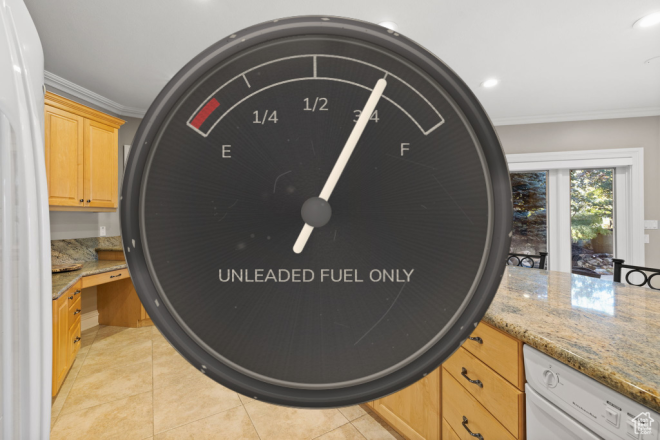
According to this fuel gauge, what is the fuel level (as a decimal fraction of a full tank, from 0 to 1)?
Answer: 0.75
